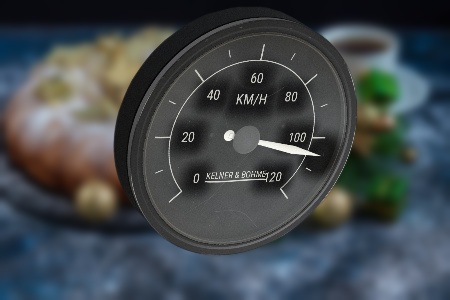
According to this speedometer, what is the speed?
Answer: 105 km/h
